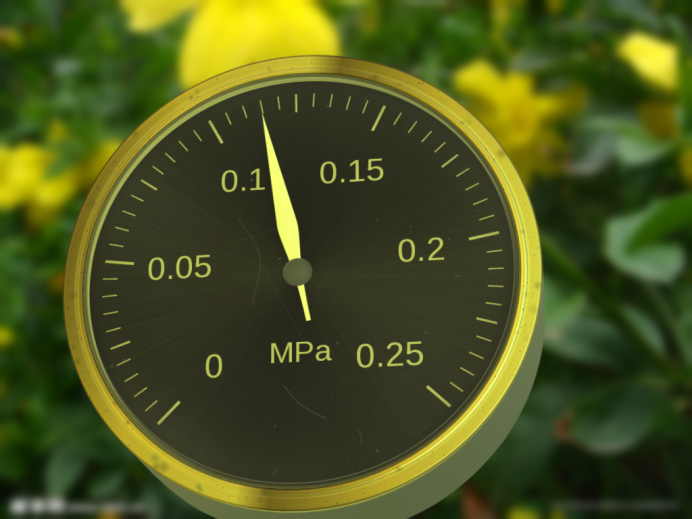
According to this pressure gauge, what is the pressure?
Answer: 0.115 MPa
